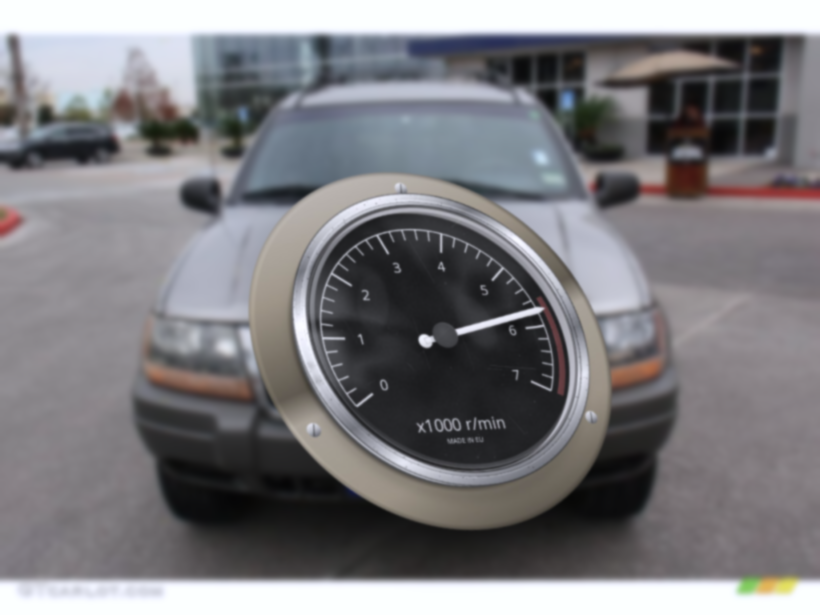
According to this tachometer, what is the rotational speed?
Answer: 5800 rpm
